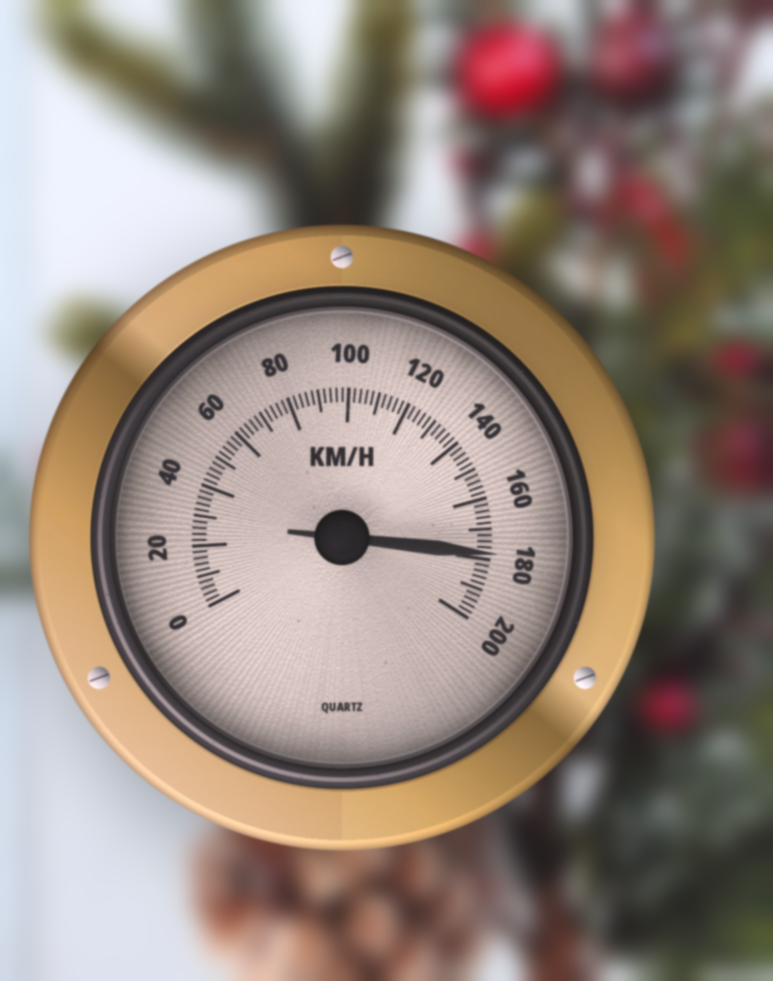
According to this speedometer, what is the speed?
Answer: 178 km/h
